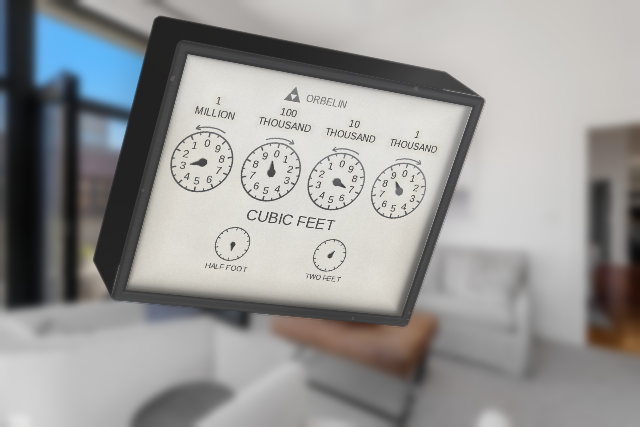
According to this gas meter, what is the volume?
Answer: 296900 ft³
